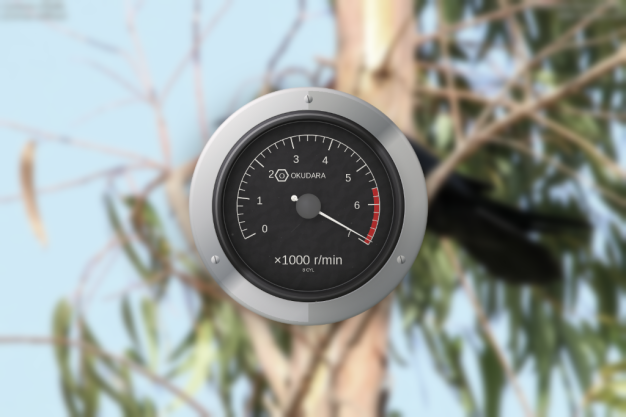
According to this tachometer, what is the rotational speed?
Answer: 6900 rpm
